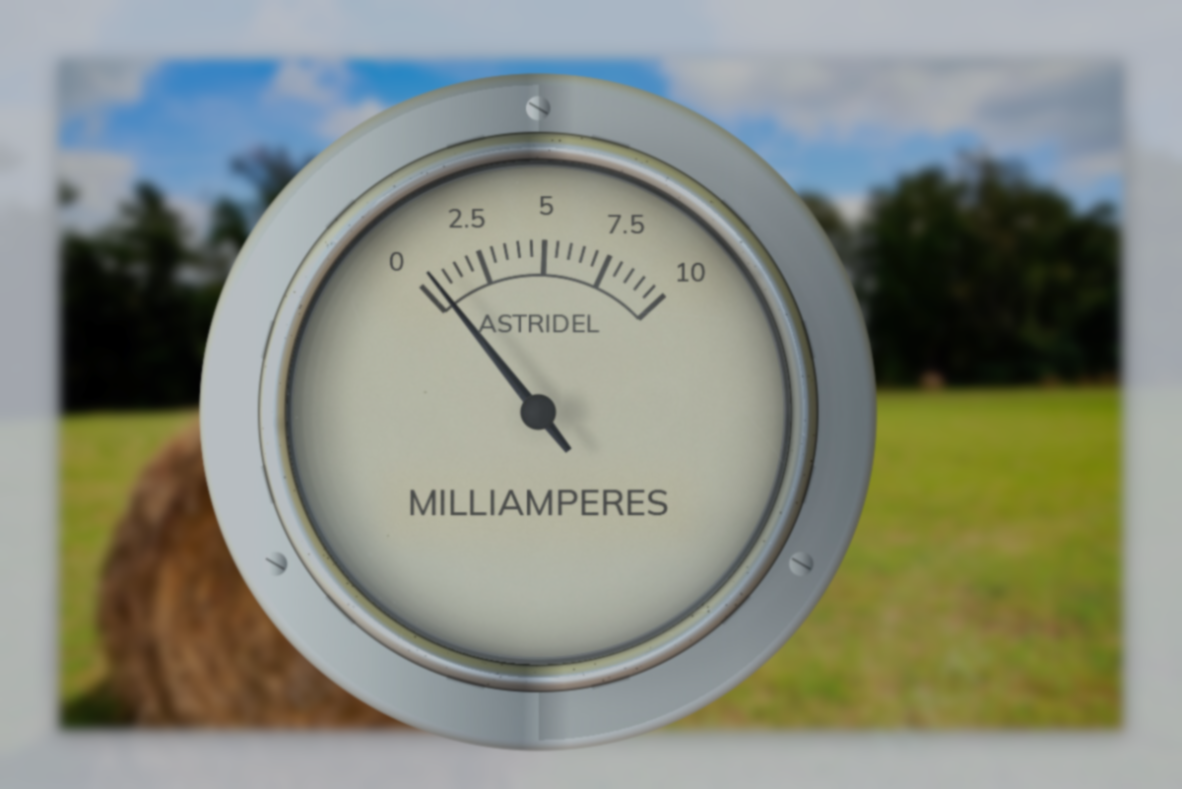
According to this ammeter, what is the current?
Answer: 0.5 mA
